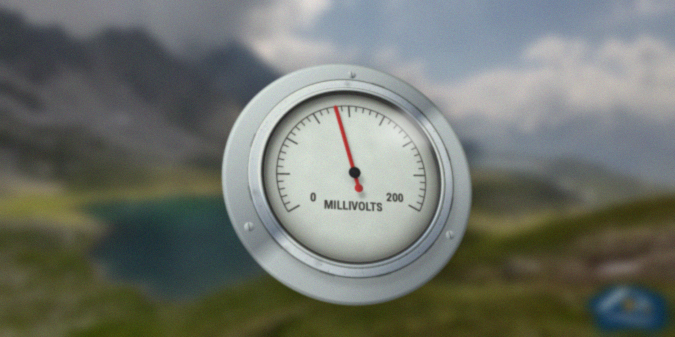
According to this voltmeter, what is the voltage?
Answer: 90 mV
